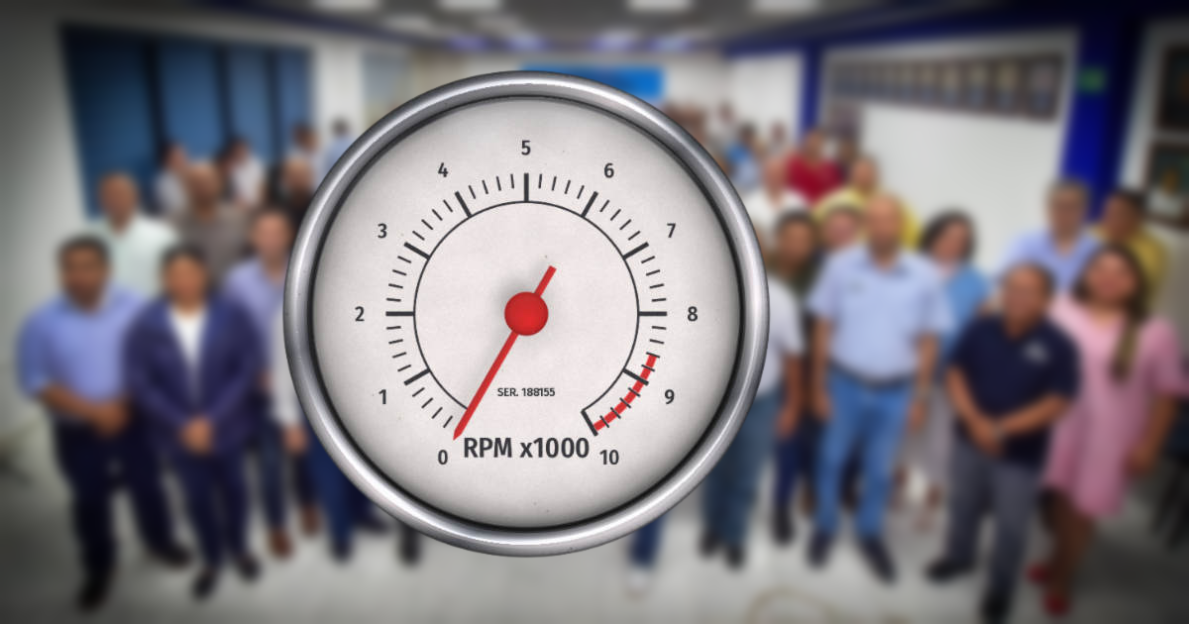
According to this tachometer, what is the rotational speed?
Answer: 0 rpm
